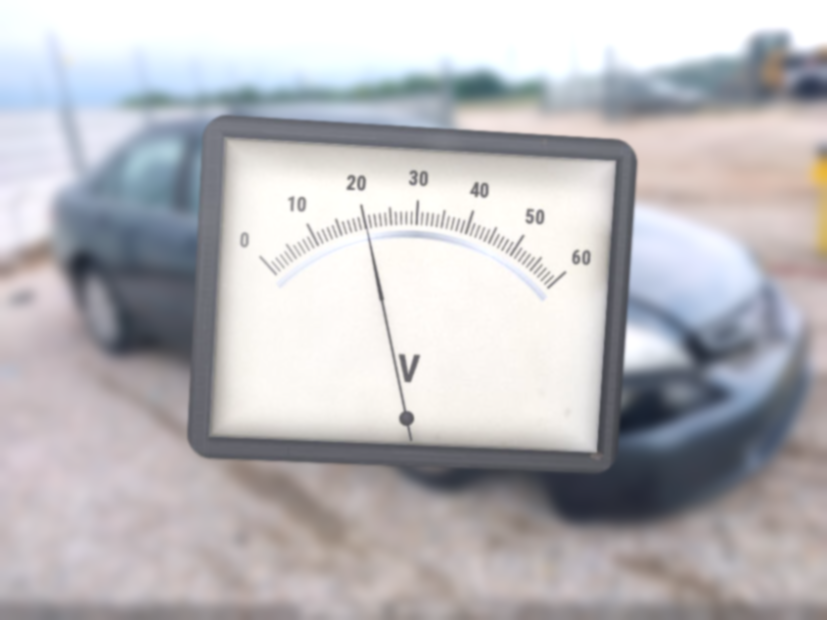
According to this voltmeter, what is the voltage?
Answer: 20 V
